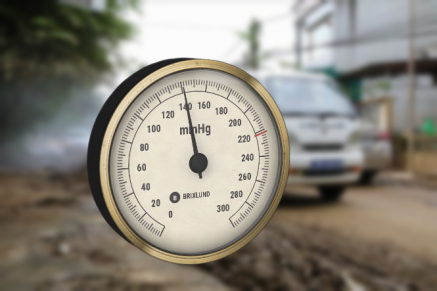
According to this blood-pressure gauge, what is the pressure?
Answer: 140 mmHg
